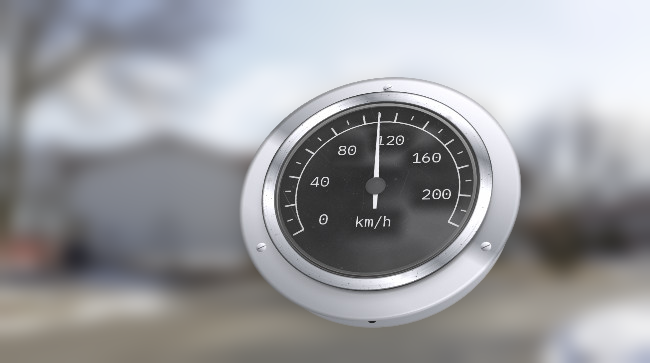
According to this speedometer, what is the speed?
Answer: 110 km/h
